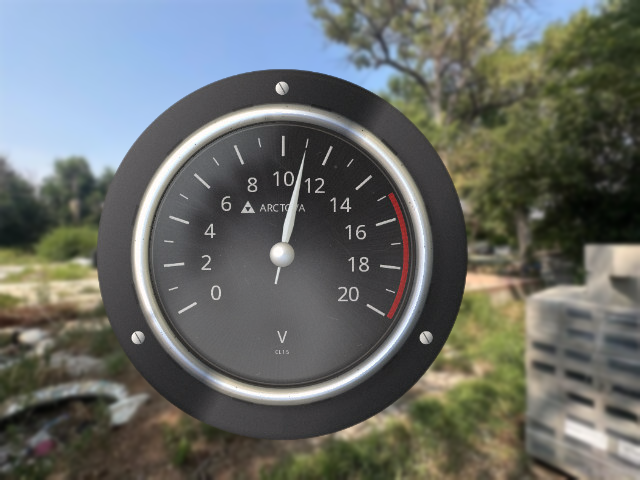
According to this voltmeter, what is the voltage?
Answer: 11 V
